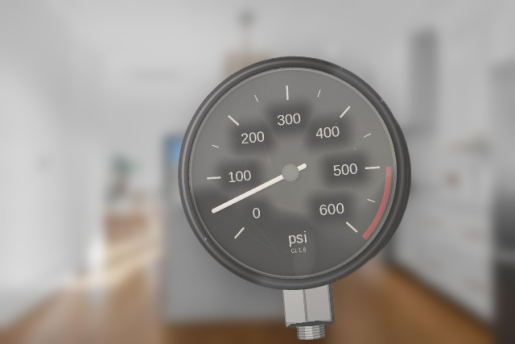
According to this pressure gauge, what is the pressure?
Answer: 50 psi
